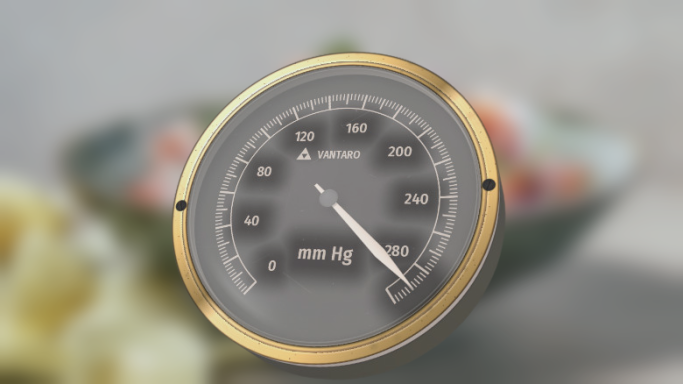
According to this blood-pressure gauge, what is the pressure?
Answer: 290 mmHg
